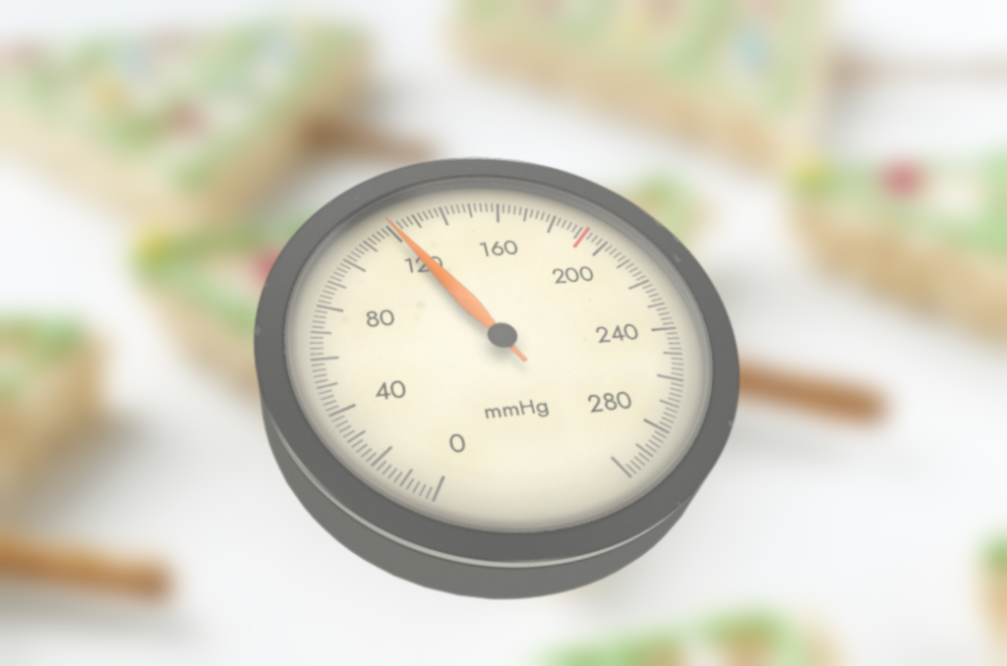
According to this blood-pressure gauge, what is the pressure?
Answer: 120 mmHg
